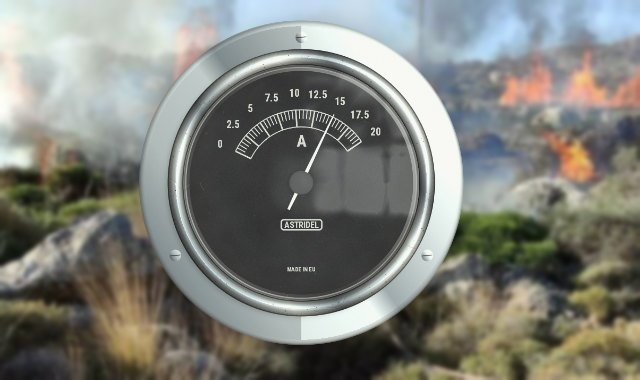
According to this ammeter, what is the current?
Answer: 15 A
